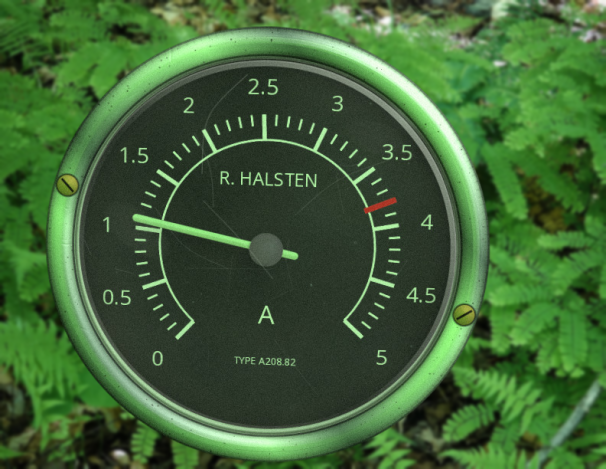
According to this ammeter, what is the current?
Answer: 1.1 A
